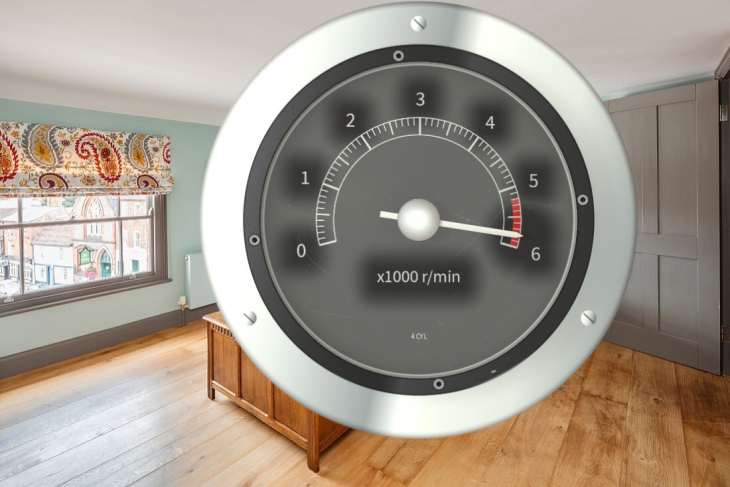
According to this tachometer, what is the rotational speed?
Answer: 5800 rpm
